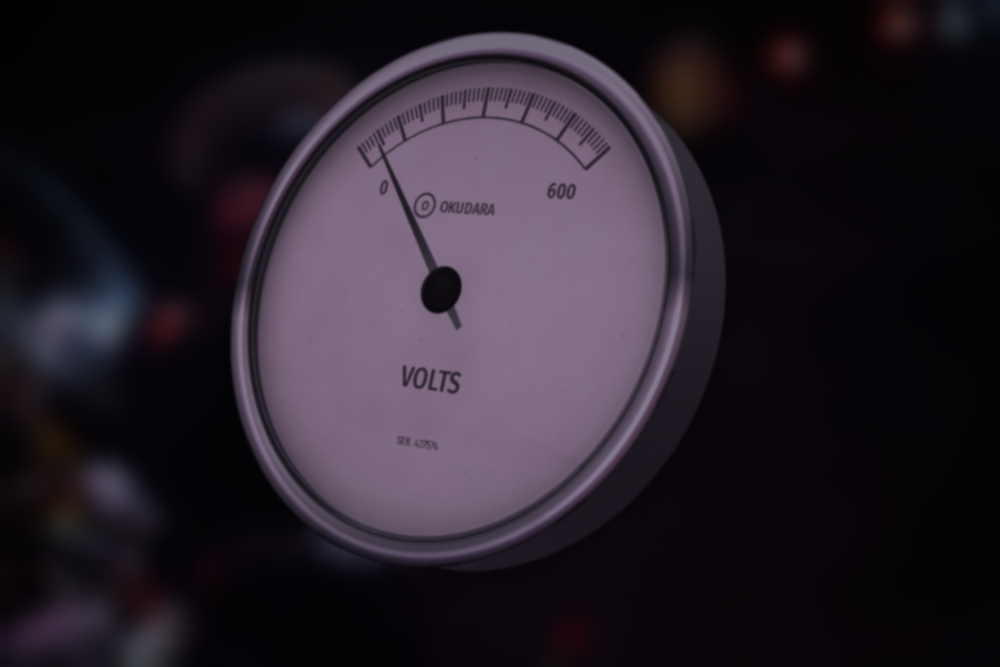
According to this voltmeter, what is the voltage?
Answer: 50 V
